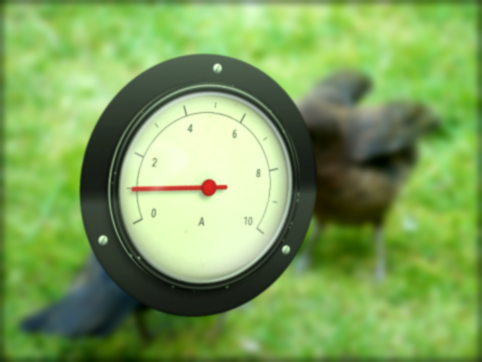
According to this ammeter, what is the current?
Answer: 1 A
